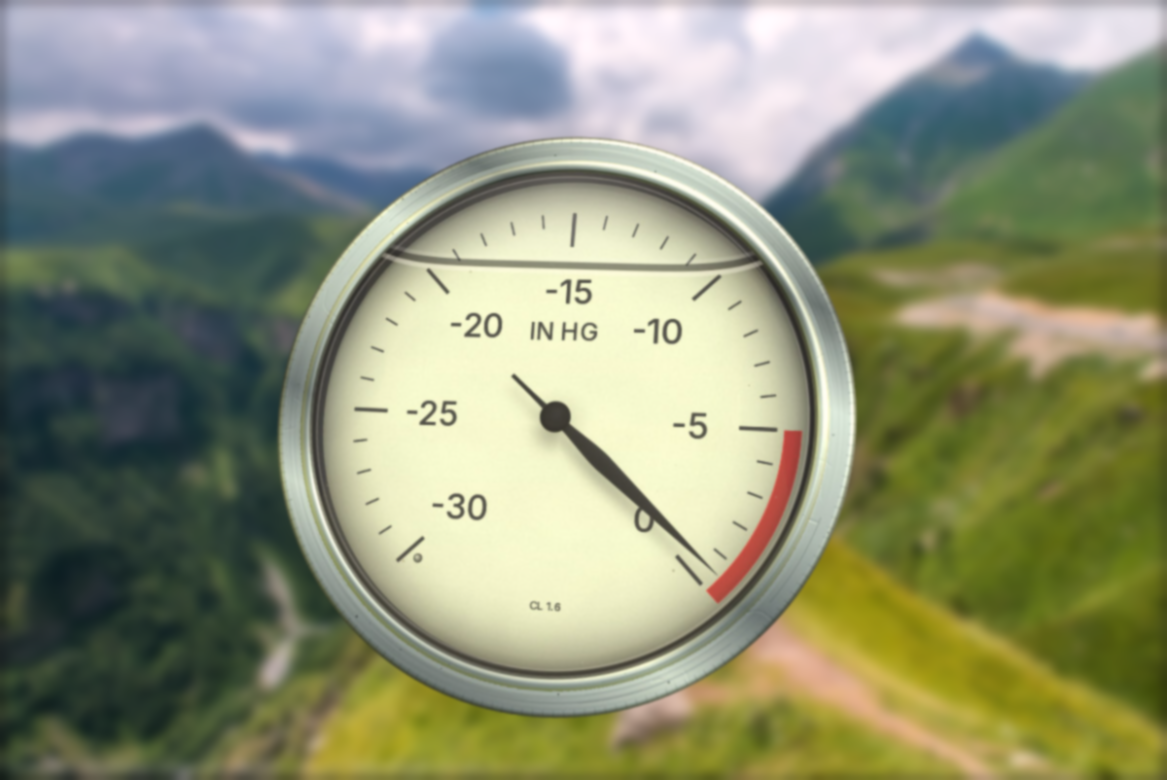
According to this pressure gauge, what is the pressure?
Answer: -0.5 inHg
